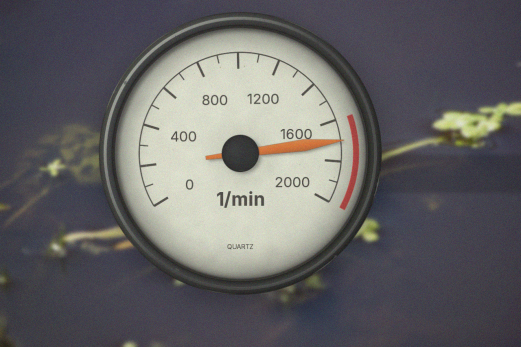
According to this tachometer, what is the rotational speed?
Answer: 1700 rpm
